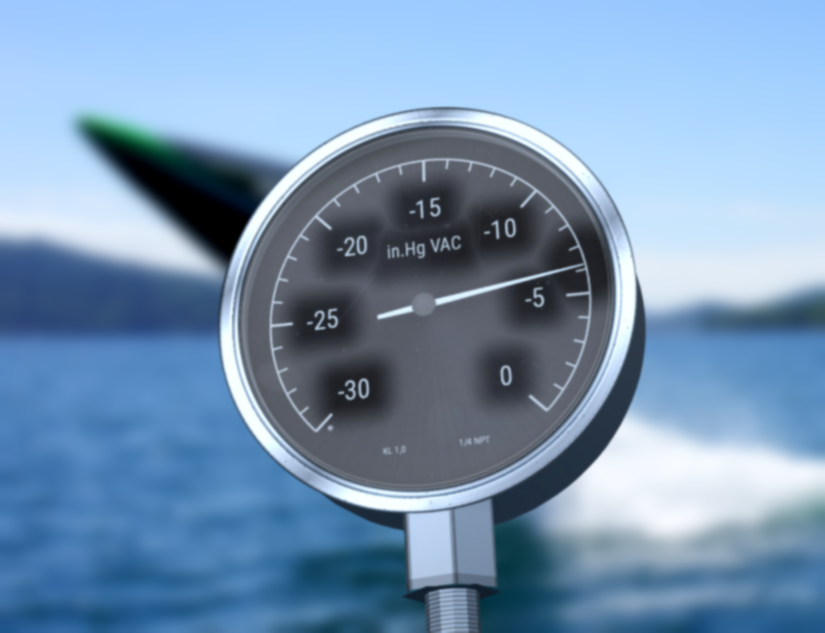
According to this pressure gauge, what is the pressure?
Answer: -6 inHg
